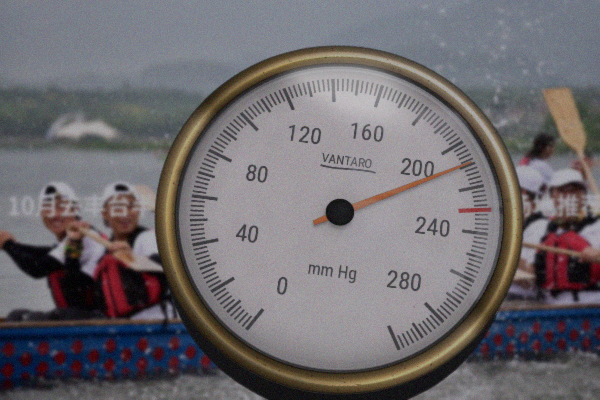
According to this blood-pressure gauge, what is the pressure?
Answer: 210 mmHg
